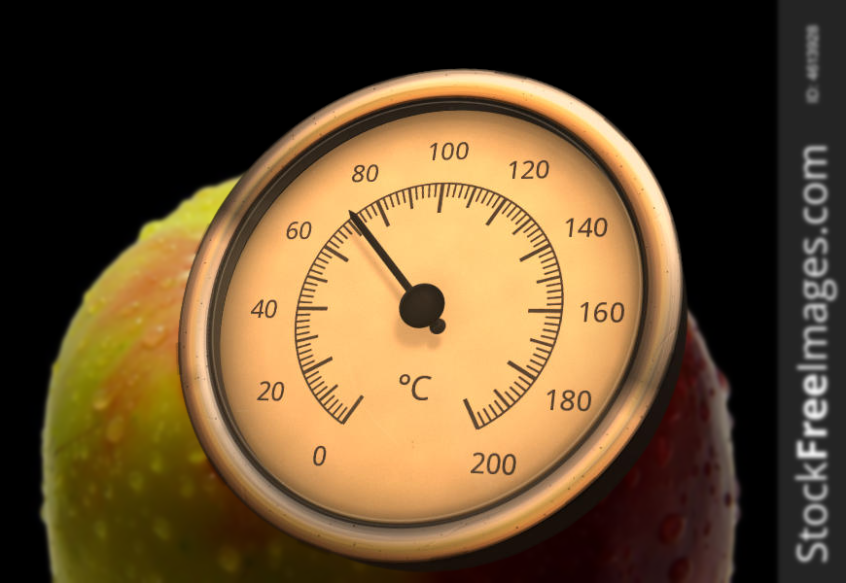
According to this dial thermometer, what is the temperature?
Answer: 72 °C
